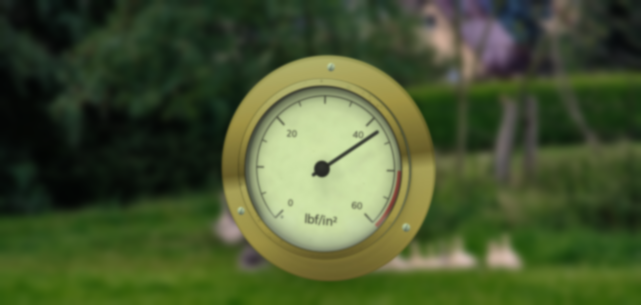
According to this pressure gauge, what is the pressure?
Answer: 42.5 psi
